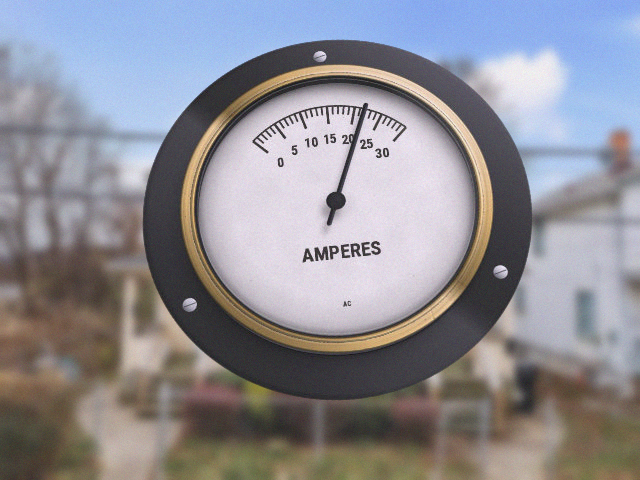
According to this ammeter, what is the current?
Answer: 22 A
